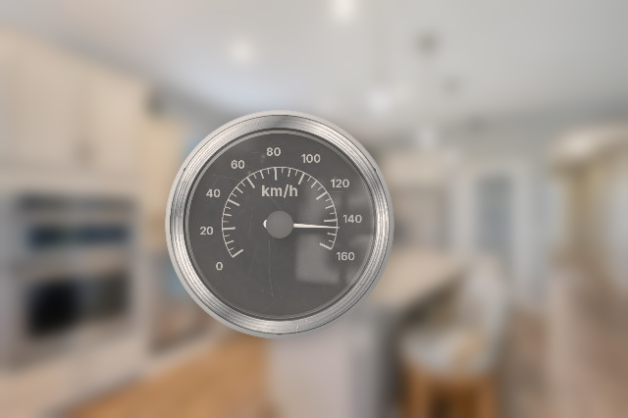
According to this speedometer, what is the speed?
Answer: 145 km/h
